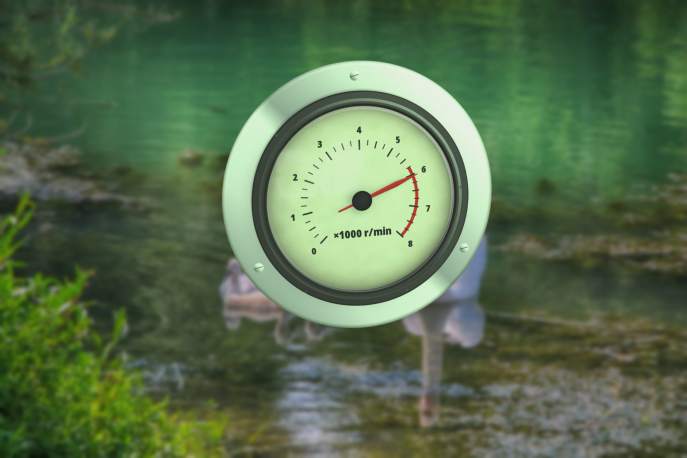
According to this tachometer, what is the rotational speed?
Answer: 6000 rpm
